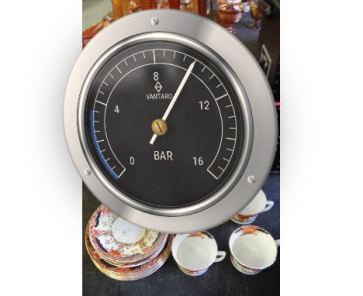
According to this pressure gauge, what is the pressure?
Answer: 10 bar
